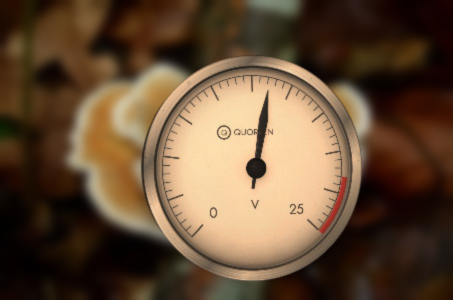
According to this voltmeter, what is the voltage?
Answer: 13.5 V
